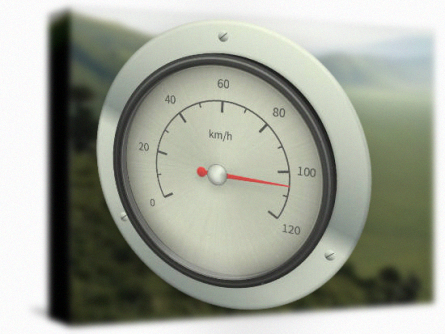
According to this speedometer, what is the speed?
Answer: 105 km/h
